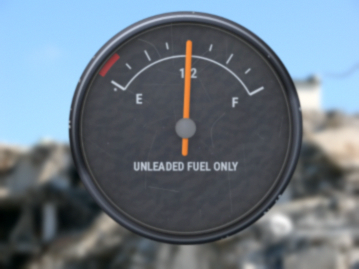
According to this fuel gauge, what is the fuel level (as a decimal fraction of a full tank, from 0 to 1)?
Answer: 0.5
